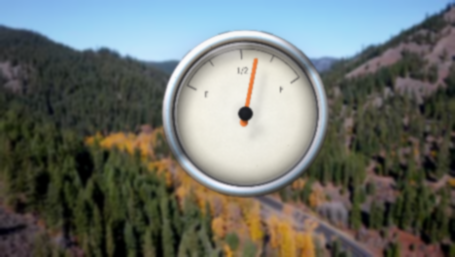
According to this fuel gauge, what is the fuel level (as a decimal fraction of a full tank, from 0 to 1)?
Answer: 0.625
